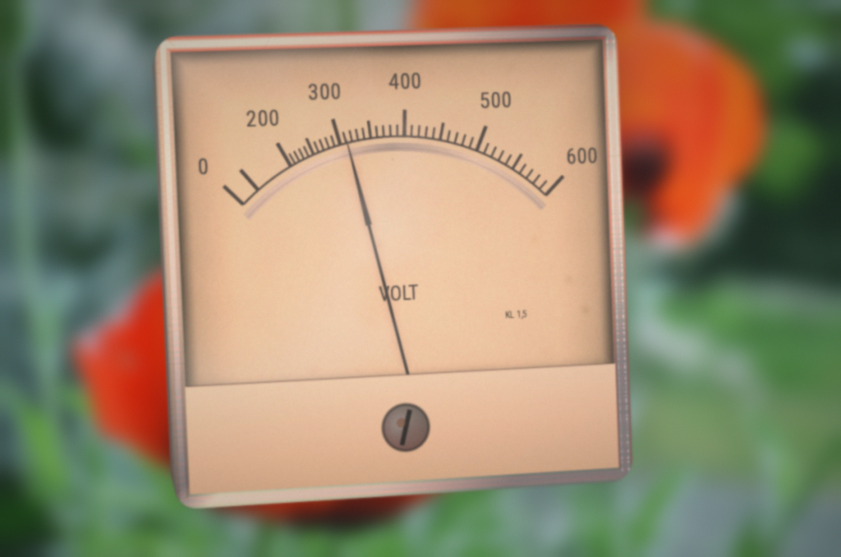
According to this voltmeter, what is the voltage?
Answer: 310 V
